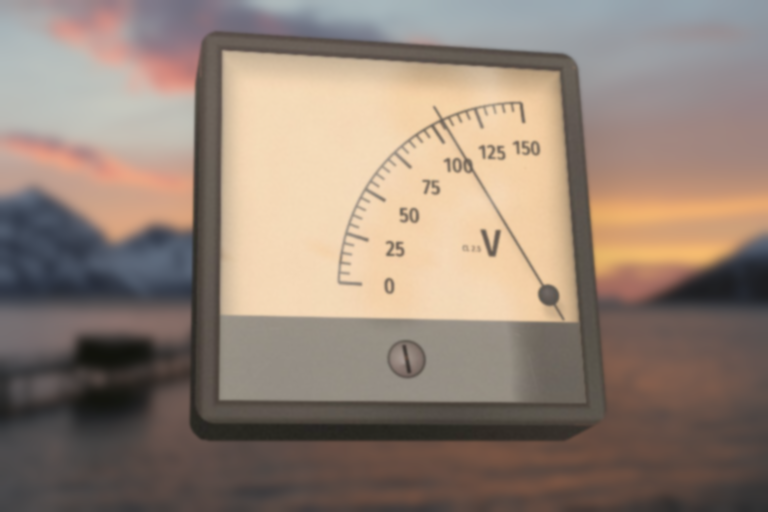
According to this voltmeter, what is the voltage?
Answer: 105 V
